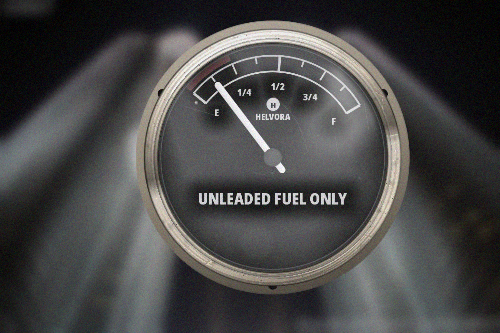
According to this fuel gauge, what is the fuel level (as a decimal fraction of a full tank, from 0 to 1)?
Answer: 0.125
